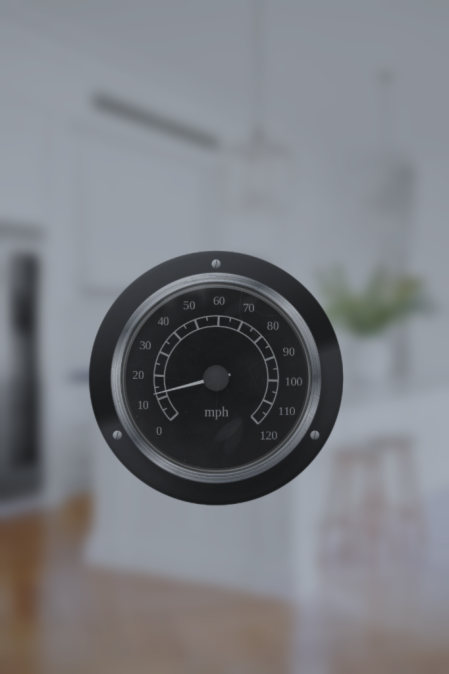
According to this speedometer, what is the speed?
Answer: 12.5 mph
